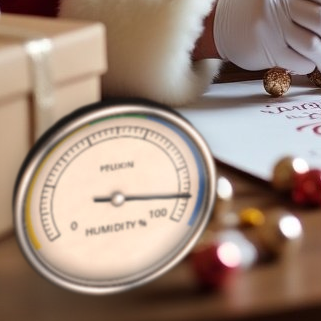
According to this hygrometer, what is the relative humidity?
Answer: 90 %
